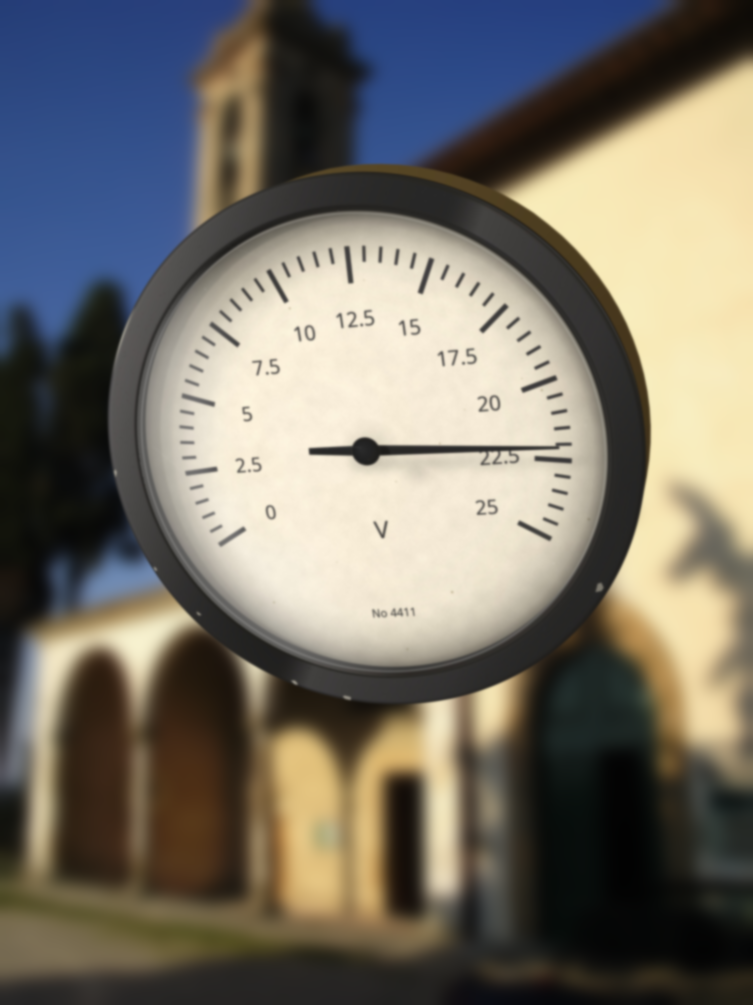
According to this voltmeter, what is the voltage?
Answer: 22 V
